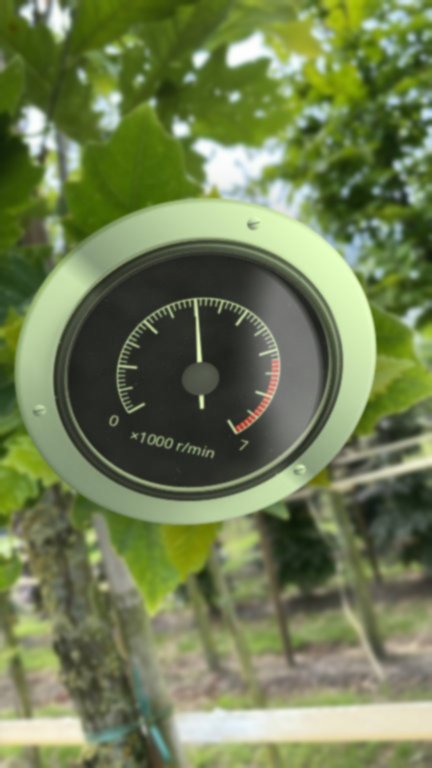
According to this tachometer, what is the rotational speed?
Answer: 3000 rpm
